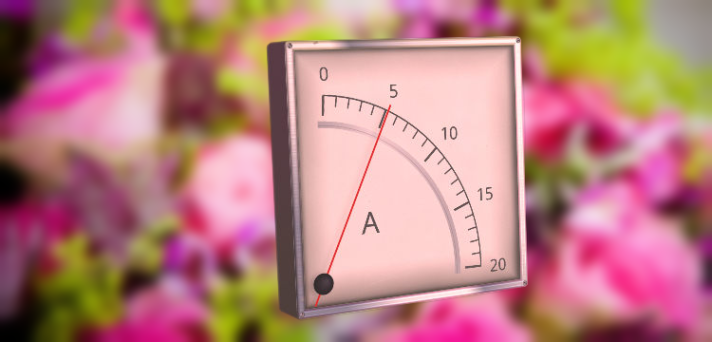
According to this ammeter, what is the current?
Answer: 5 A
